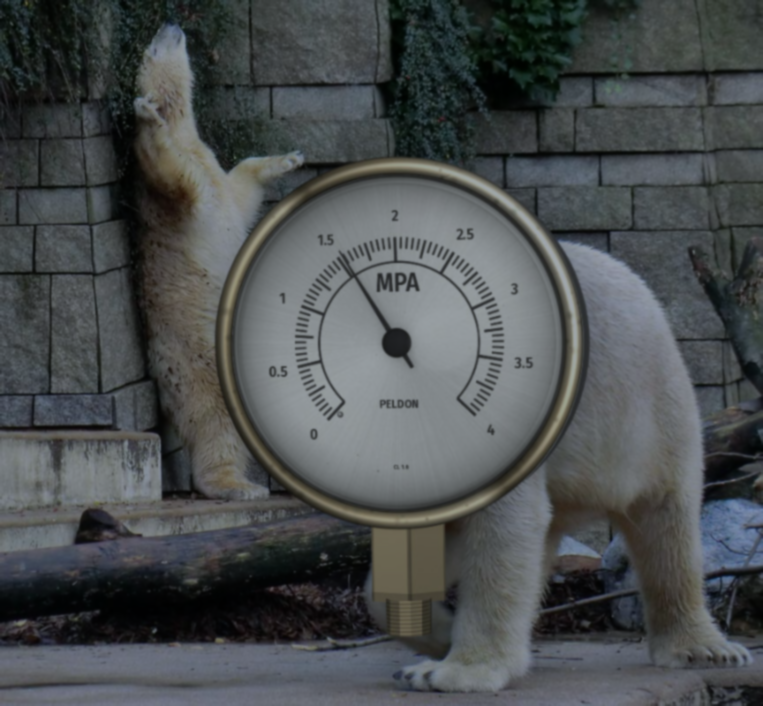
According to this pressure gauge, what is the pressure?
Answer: 1.55 MPa
